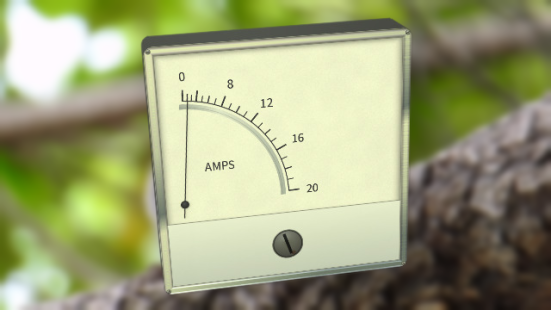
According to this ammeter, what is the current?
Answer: 2 A
